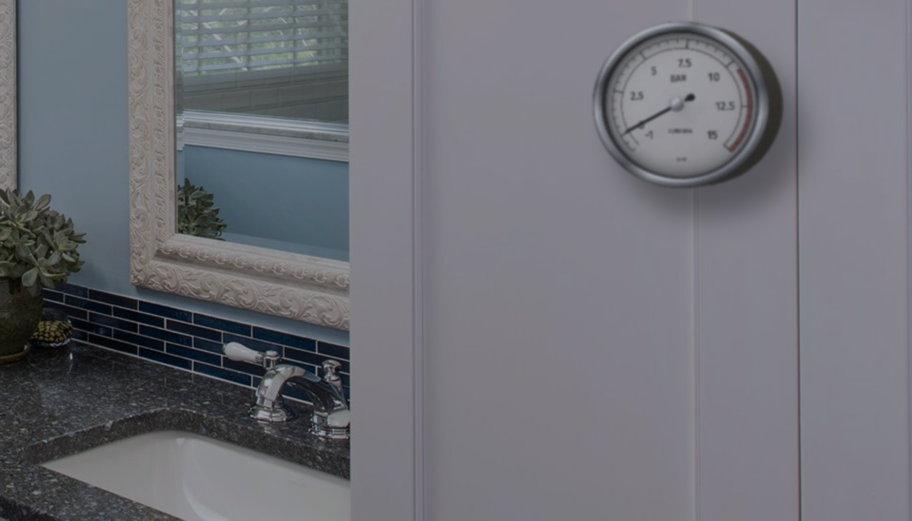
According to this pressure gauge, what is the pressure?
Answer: 0 bar
